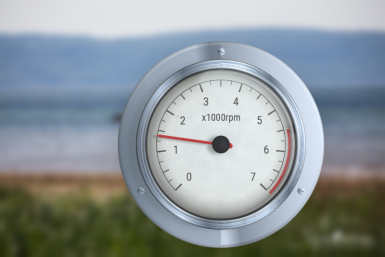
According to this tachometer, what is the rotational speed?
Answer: 1375 rpm
